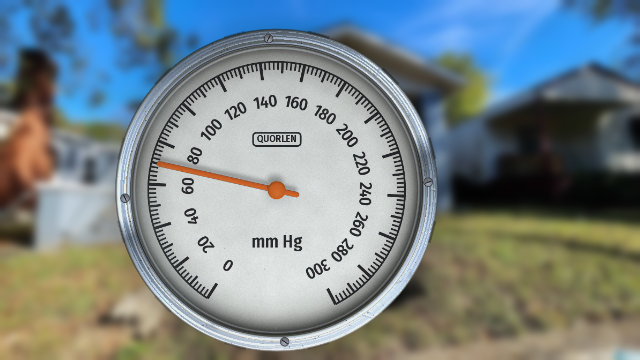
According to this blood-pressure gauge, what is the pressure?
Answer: 70 mmHg
